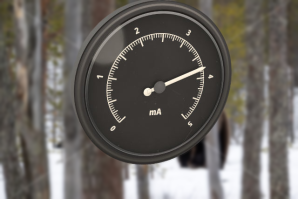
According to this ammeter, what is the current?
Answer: 3.75 mA
